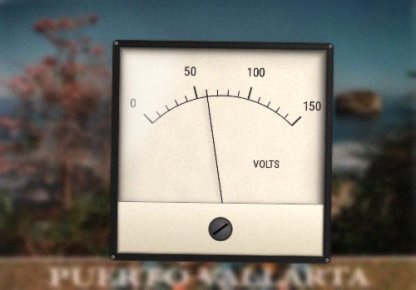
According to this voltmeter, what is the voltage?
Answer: 60 V
